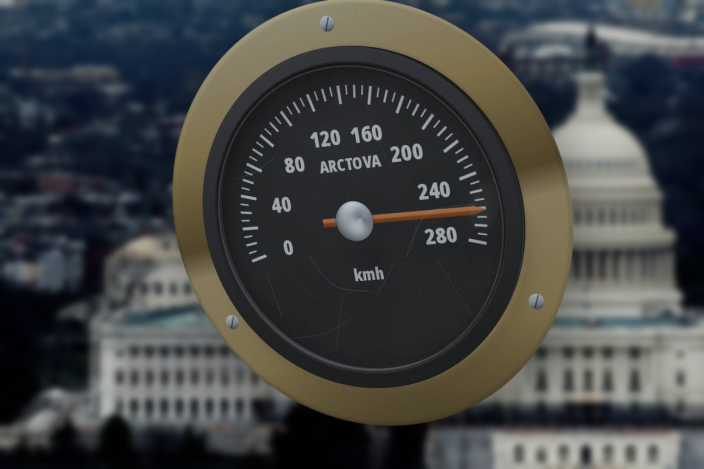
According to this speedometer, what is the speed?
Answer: 260 km/h
